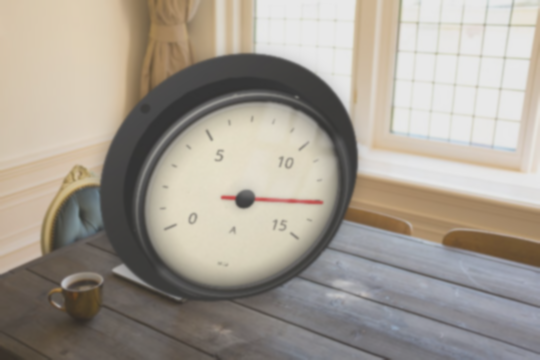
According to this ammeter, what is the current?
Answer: 13 A
